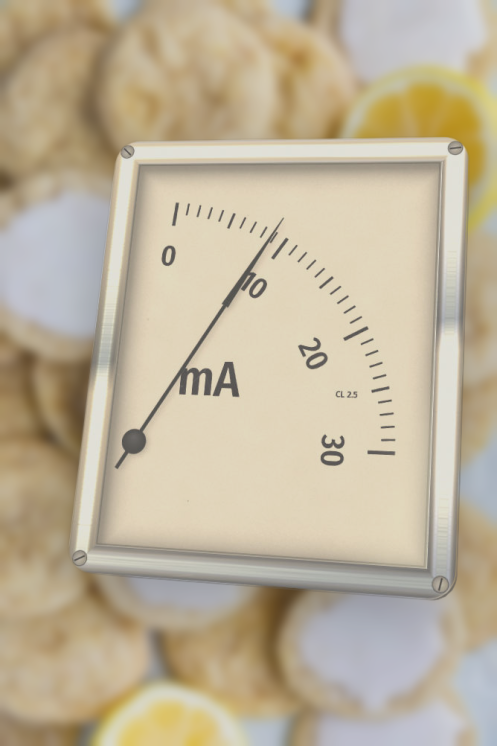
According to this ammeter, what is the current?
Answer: 9 mA
